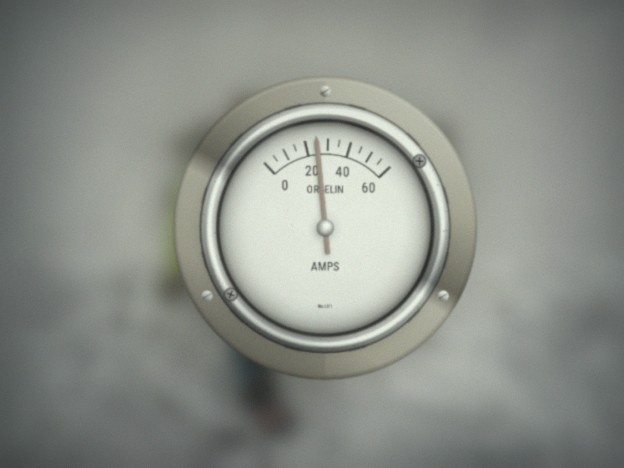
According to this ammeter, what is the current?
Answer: 25 A
